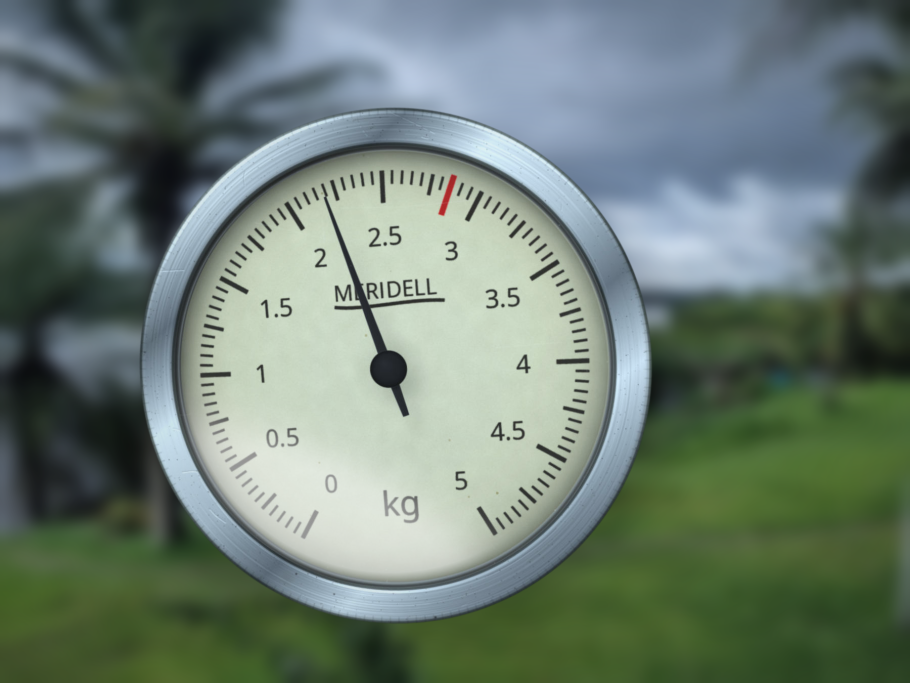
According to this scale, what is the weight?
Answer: 2.2 kg
